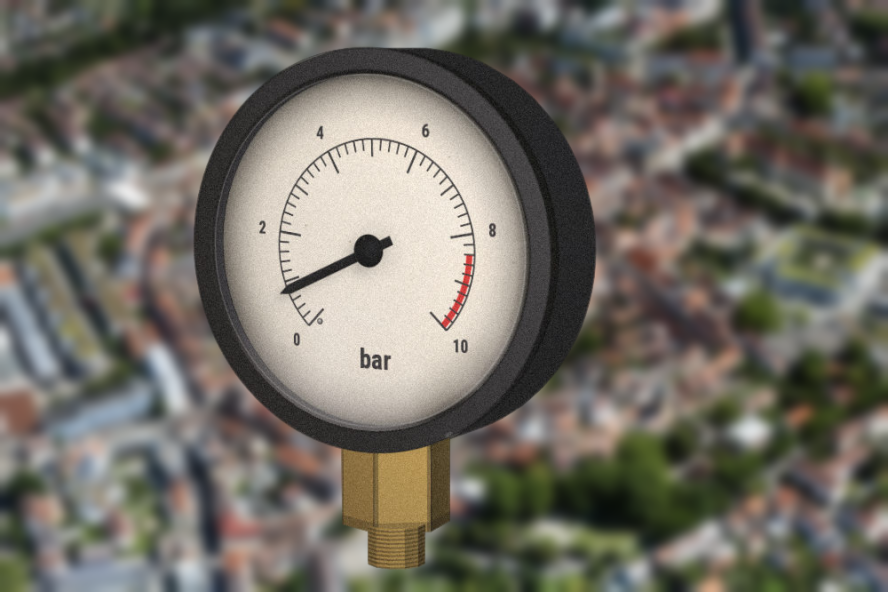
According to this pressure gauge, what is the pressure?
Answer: 0.8 bar
